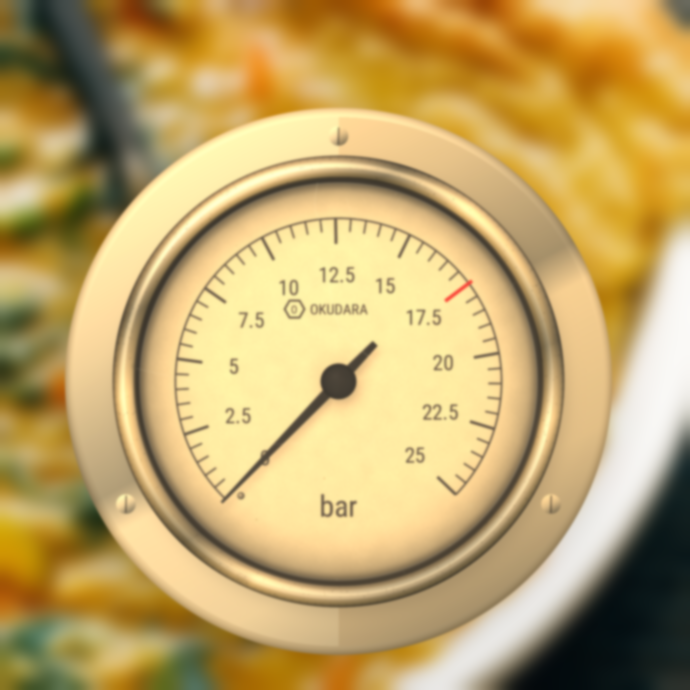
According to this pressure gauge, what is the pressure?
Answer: 0 bar
